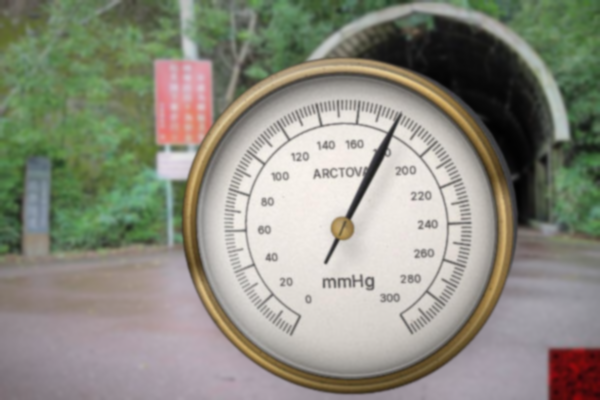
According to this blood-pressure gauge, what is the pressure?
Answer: 180 mmHg
